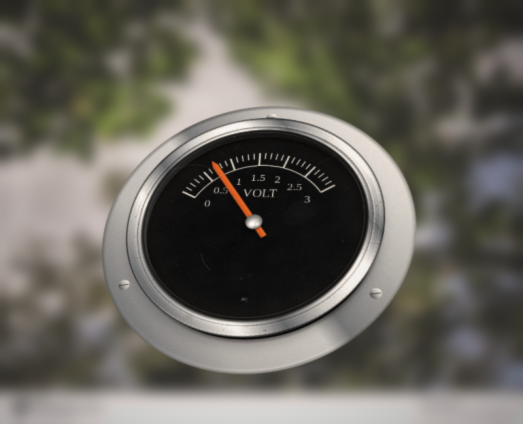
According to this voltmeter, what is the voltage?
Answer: 0.7 V
